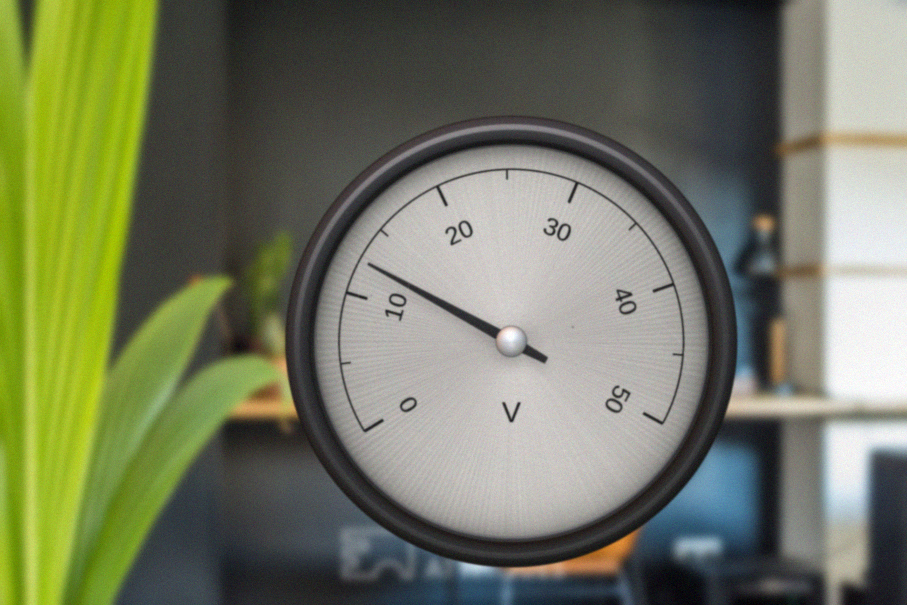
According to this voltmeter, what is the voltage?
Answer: 12.5 V
